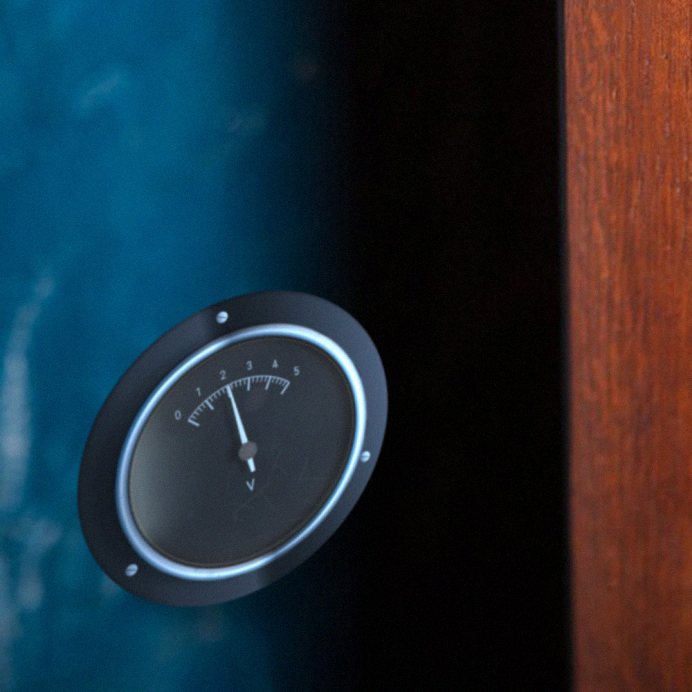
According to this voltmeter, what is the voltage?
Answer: 2 V
